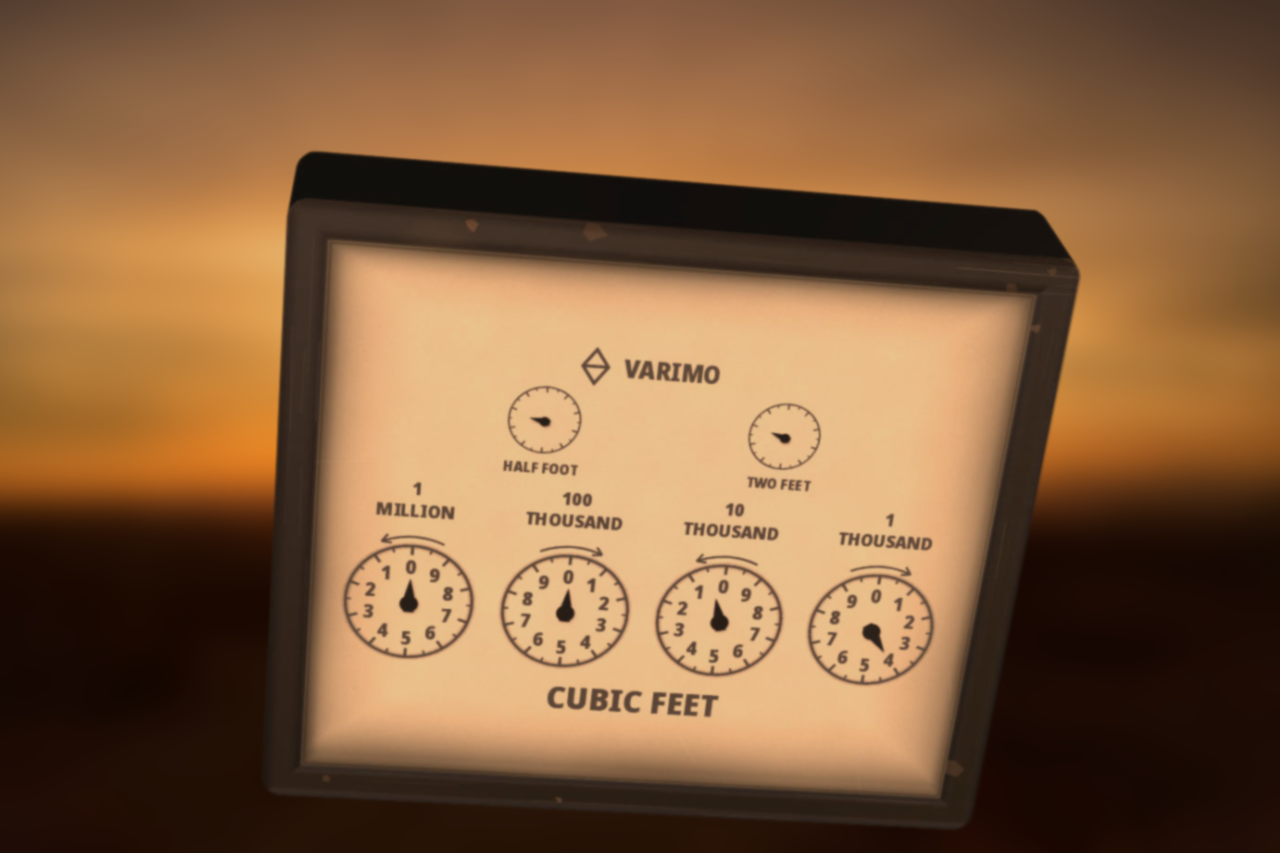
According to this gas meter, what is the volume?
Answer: 400 ft³
